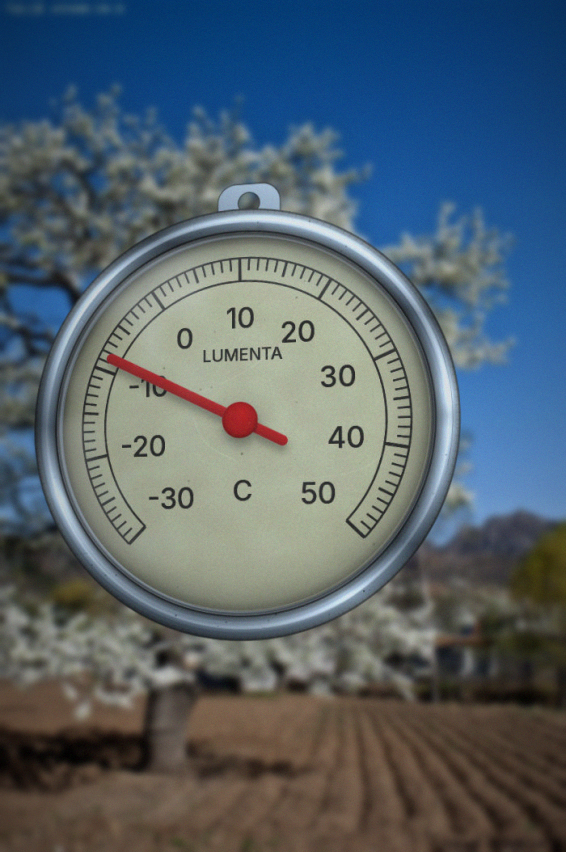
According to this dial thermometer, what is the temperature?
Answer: -8.5 °C
